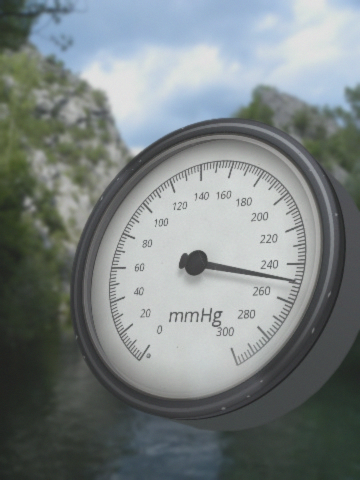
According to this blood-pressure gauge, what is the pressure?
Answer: 250 mmHg
